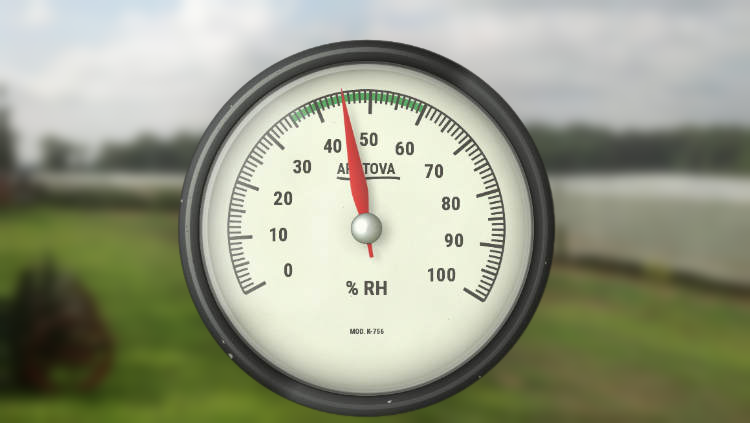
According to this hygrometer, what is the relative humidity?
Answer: 45 %
